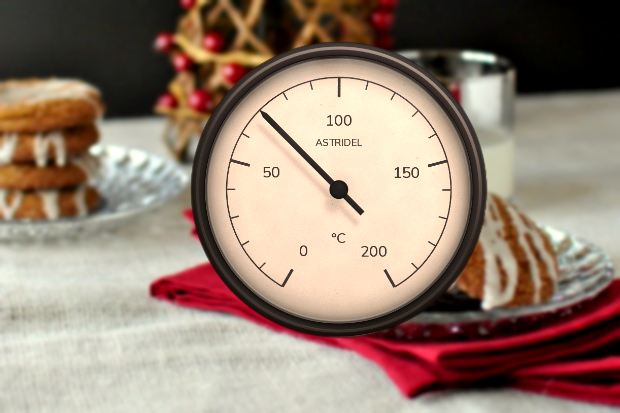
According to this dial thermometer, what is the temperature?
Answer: 70 °C
